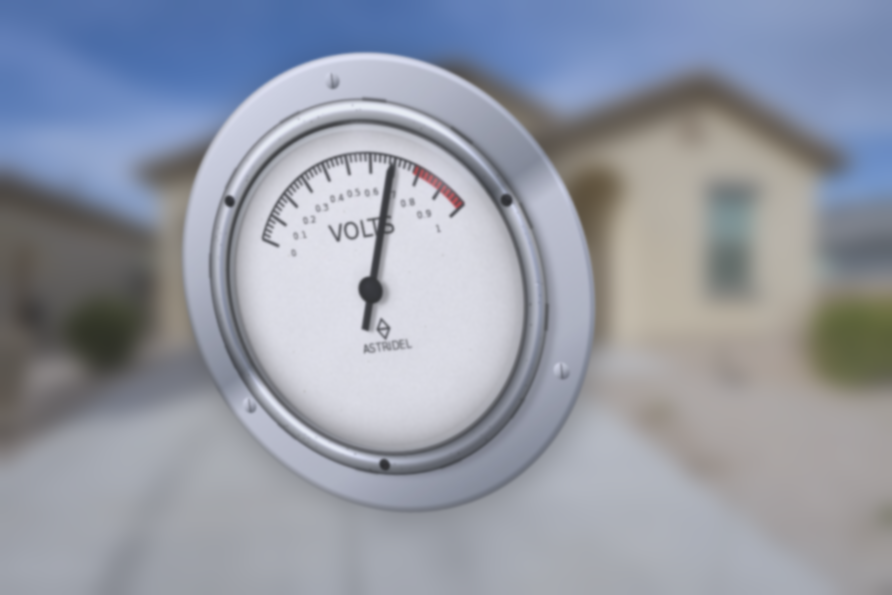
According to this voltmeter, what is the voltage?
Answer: 0.7 V
